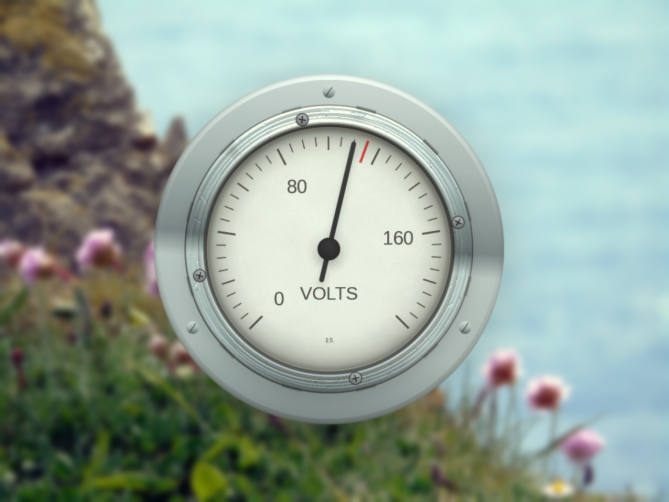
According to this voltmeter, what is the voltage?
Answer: 110 V
